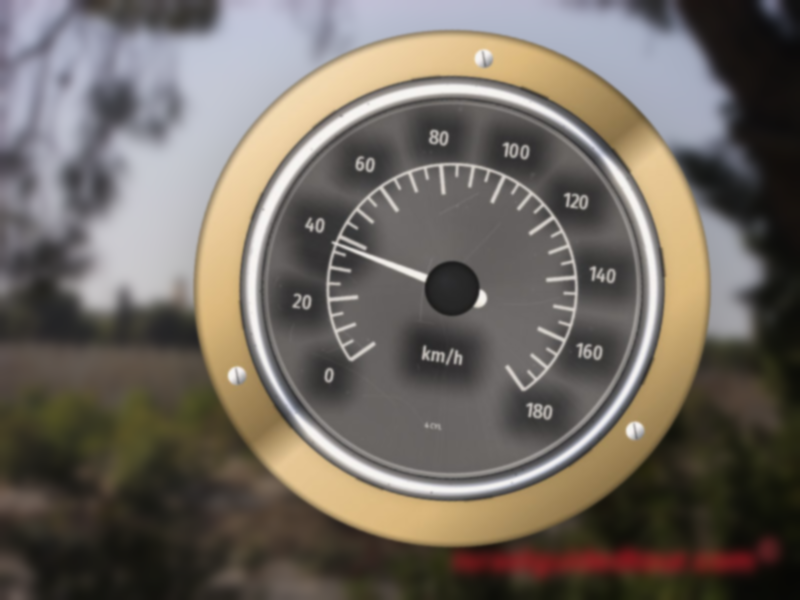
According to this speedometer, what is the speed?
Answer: 37.5 km/h
